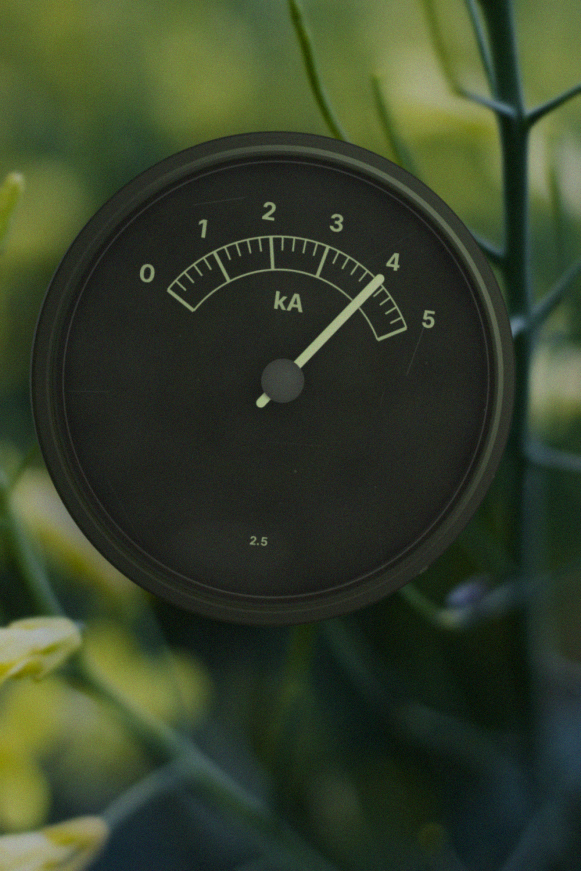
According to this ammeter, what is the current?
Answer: 4 kA
